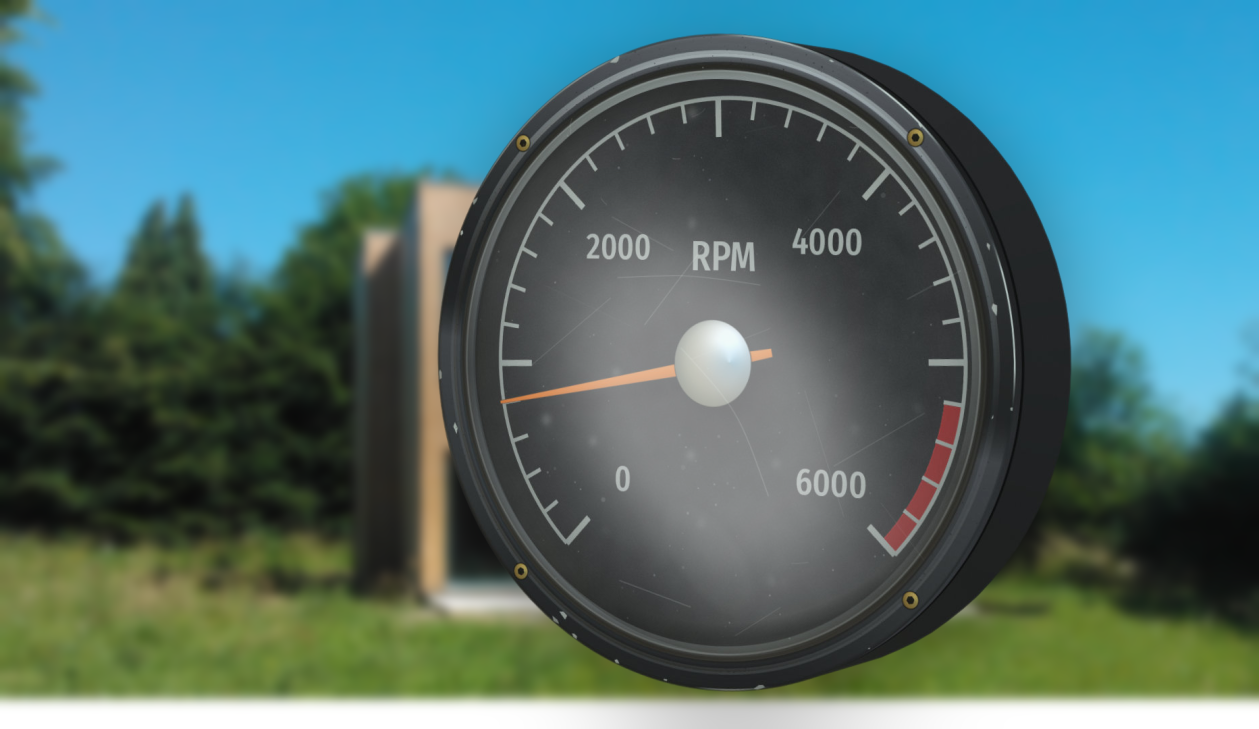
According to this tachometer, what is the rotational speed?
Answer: 800 rpm
